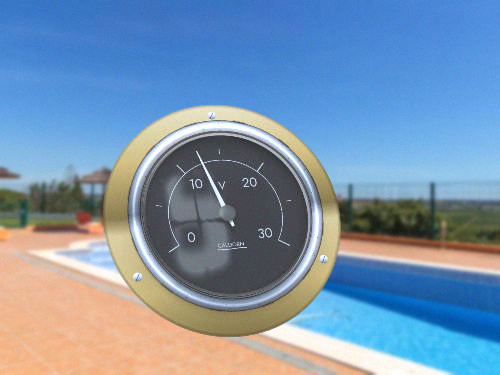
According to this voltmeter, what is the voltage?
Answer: 12.5 V
